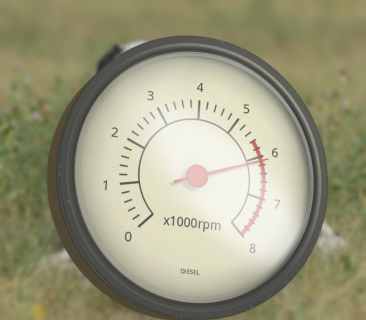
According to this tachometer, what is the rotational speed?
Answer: 6100 rpm
